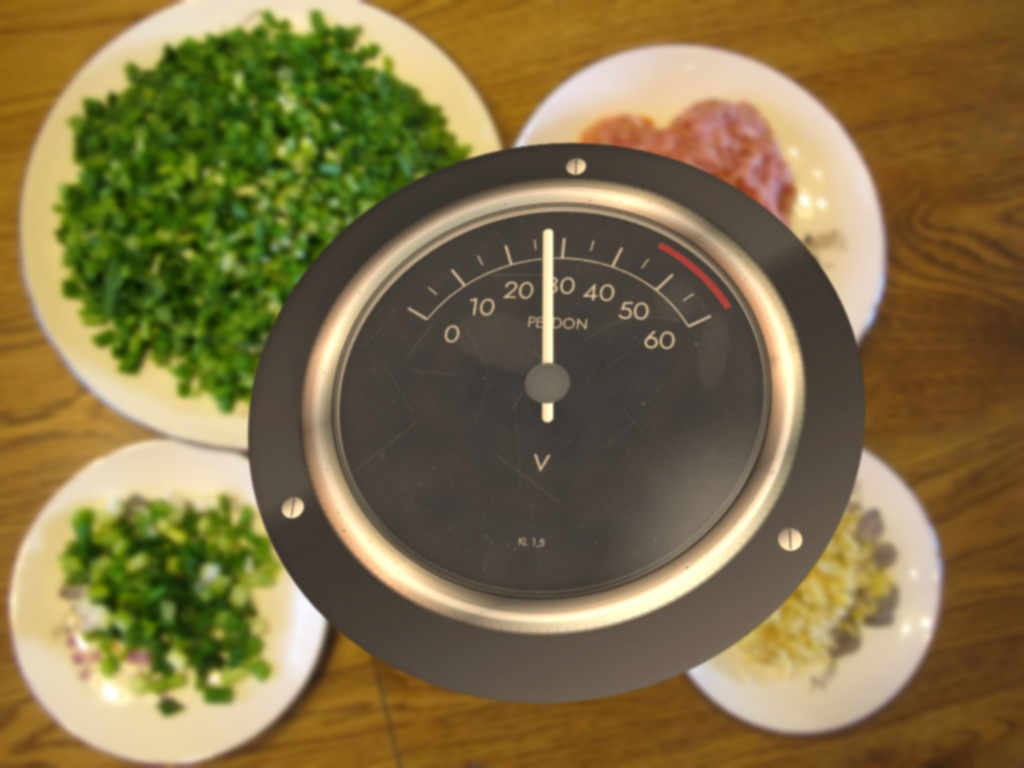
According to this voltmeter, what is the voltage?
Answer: 27.5 V
